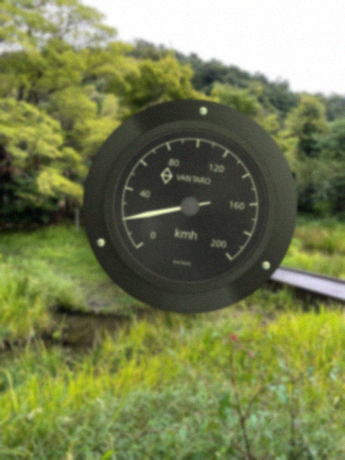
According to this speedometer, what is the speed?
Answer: 20 km/h
